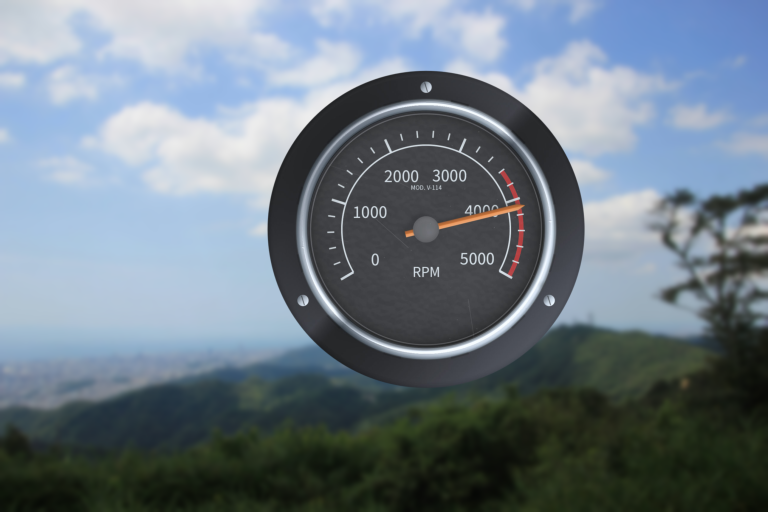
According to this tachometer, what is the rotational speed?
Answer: 4100 rpm
